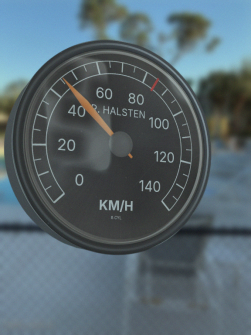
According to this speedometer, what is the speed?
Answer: 45 km/h
